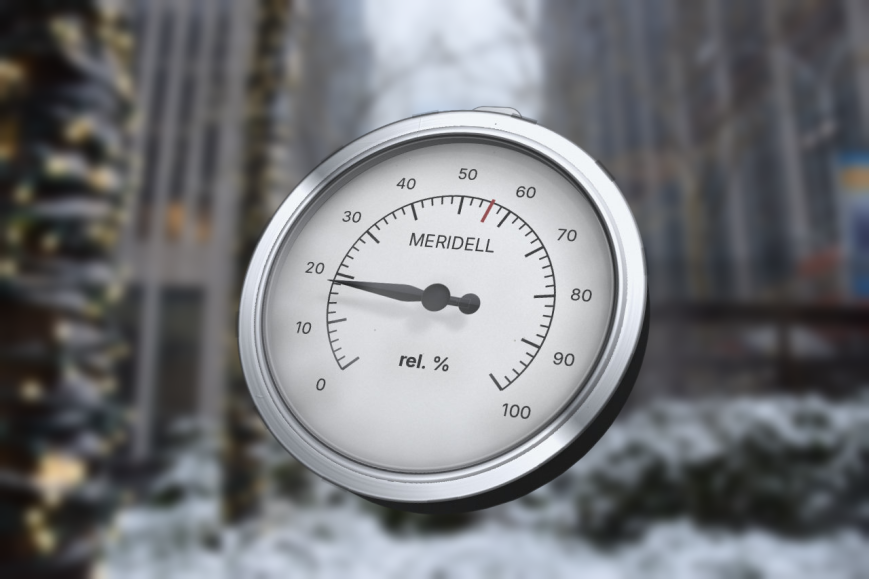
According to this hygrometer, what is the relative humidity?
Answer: 18 %
